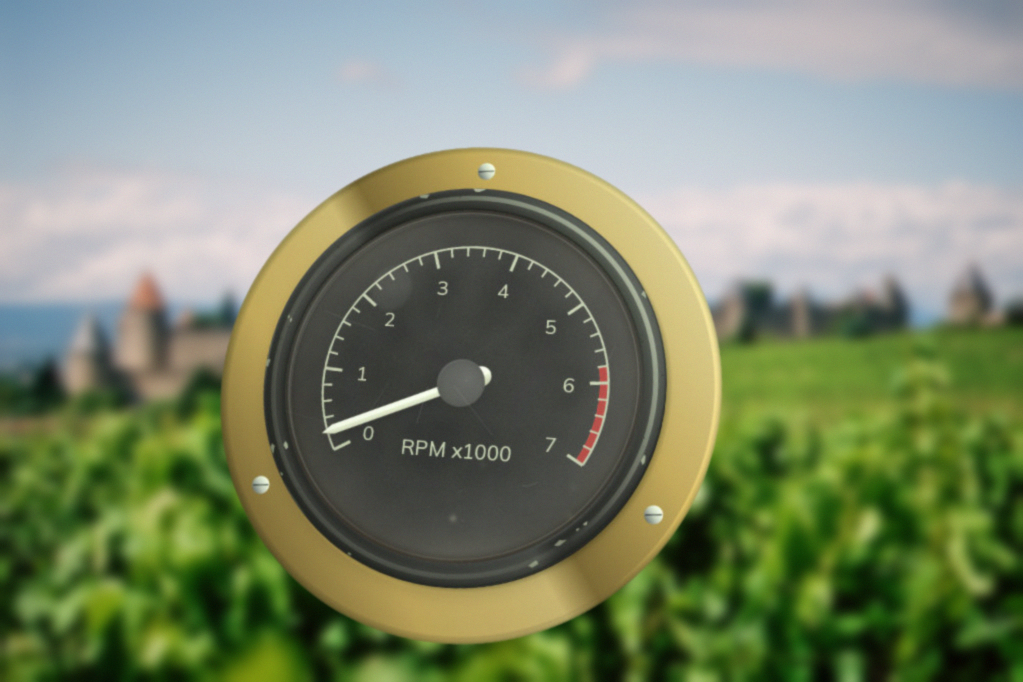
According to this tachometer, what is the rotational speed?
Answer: 200 rpm
